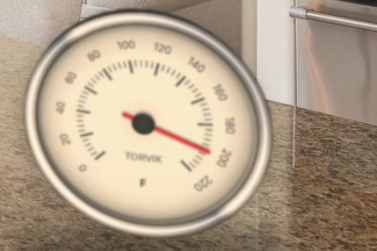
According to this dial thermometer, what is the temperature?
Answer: 200 °F
